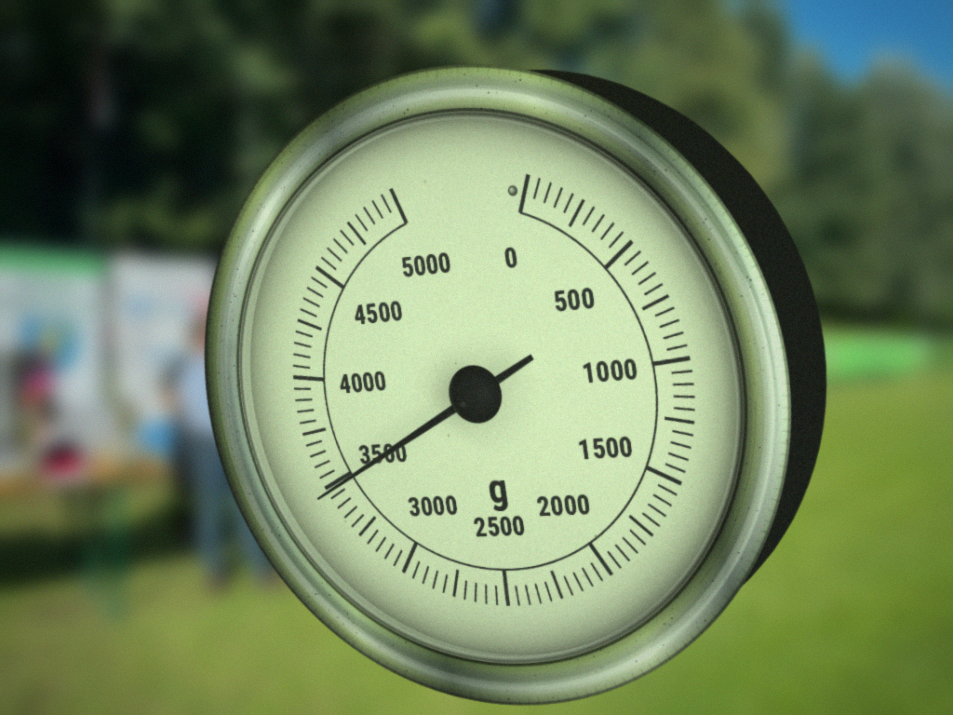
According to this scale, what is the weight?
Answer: 3475 g
